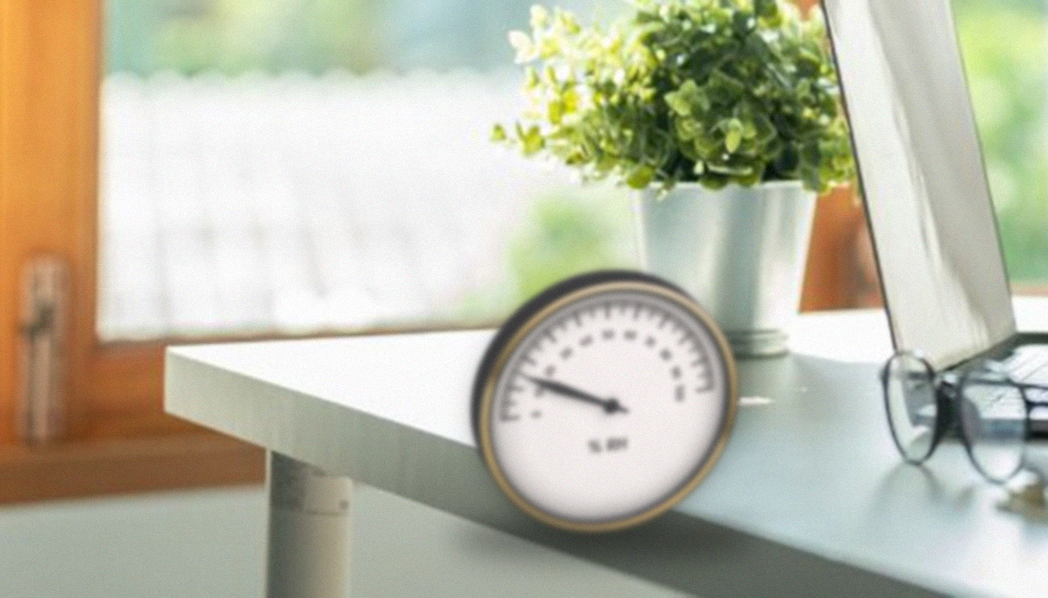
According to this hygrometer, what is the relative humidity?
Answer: 15 %
